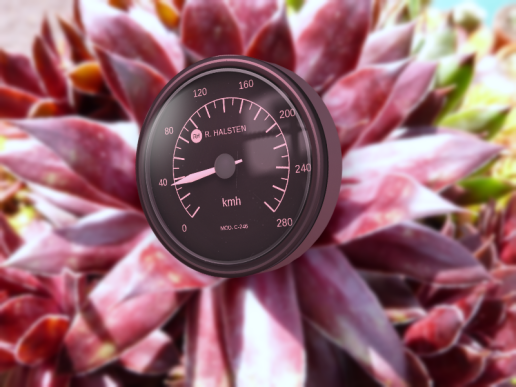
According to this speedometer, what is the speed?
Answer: 35 km/h
